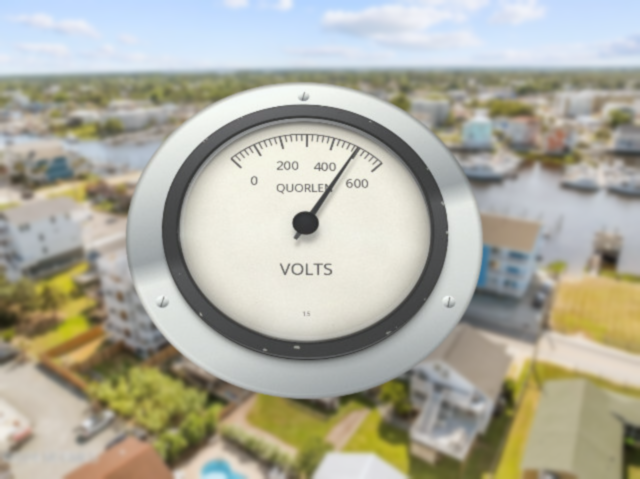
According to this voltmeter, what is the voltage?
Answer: 500 V
